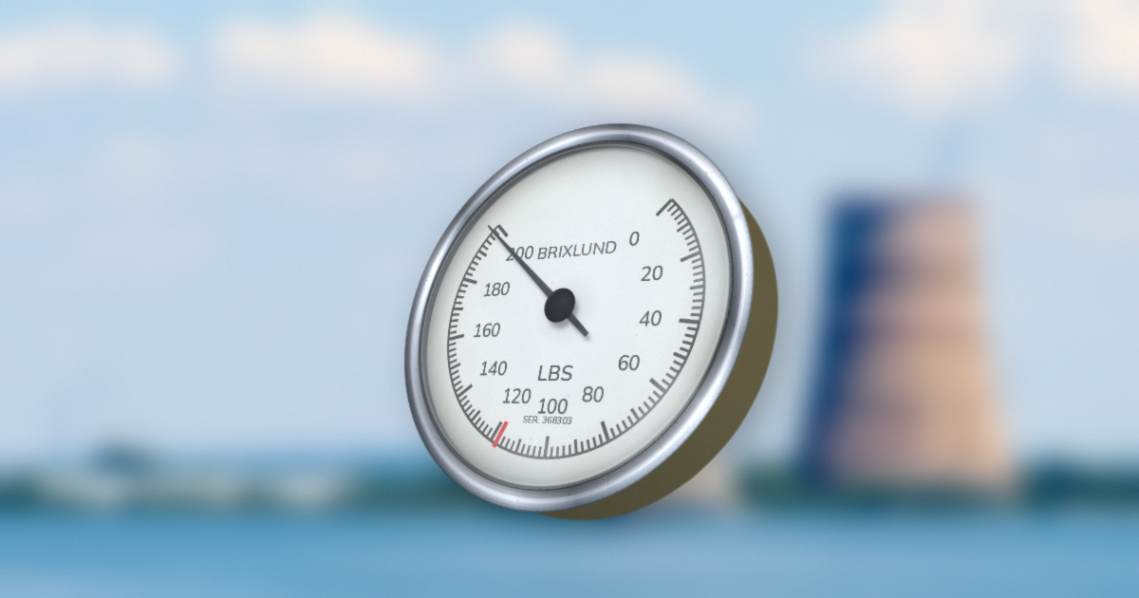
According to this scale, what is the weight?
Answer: 198 lb
